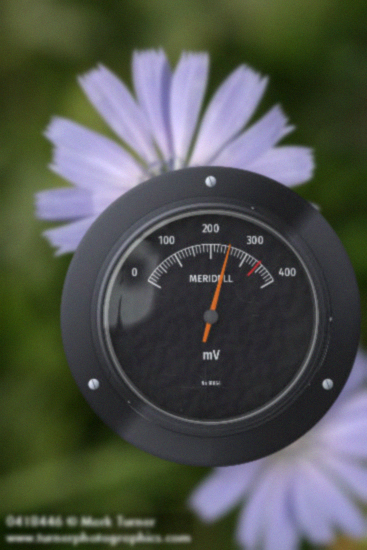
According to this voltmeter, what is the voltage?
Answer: 250 mV
